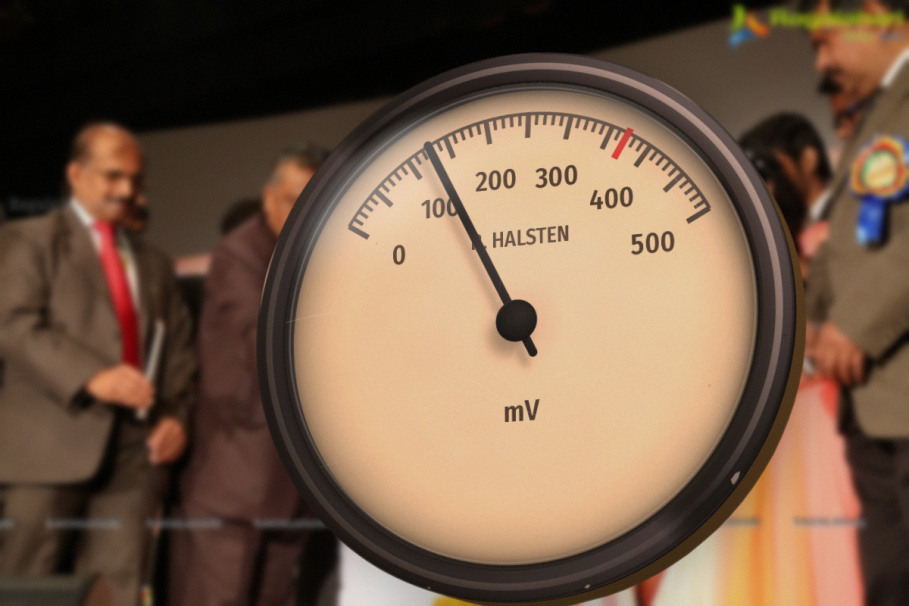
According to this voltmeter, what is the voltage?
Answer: 130 mV
